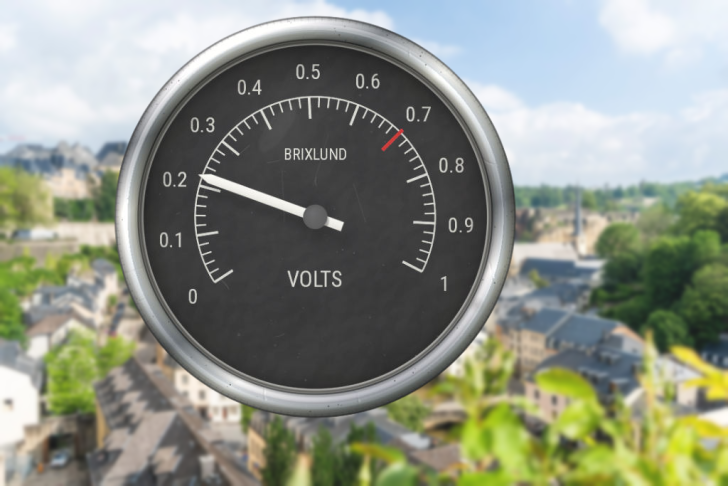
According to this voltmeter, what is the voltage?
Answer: 0.22 V
